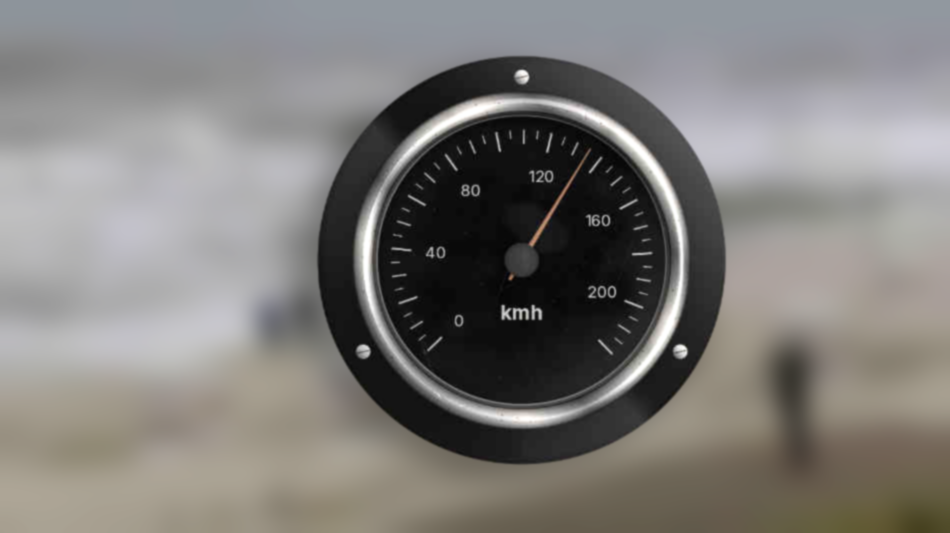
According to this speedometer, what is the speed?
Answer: 135 km/h
